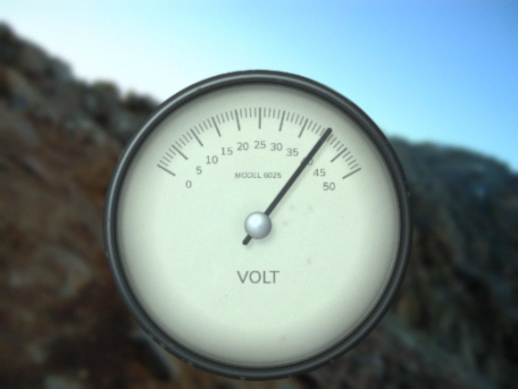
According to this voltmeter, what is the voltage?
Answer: 40 V
